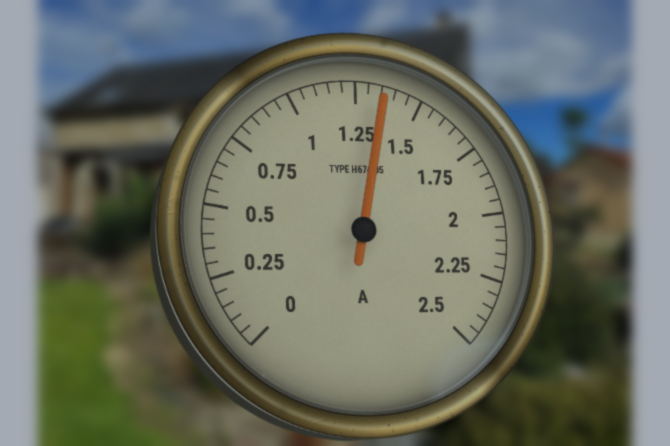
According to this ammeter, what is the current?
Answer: 1.35 A
